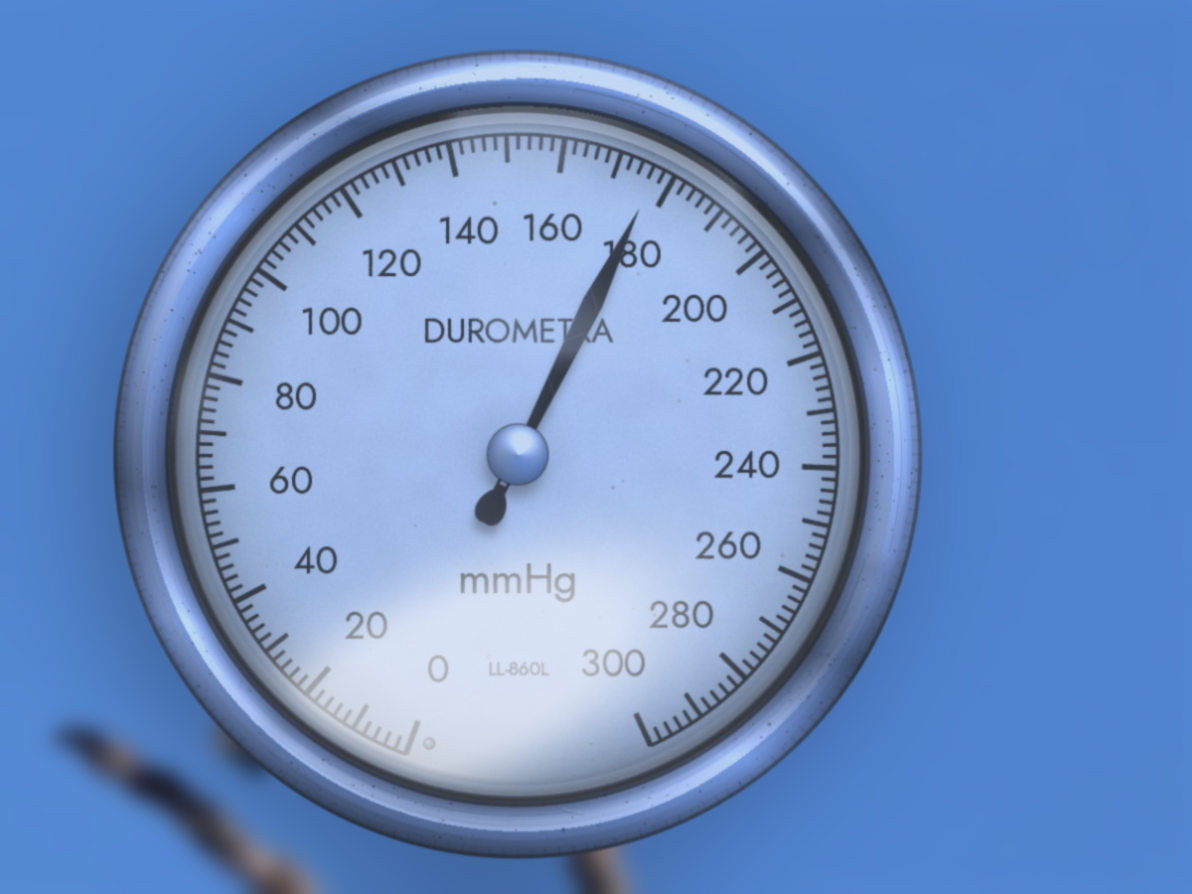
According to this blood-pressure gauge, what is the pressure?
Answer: 177 mmHg
